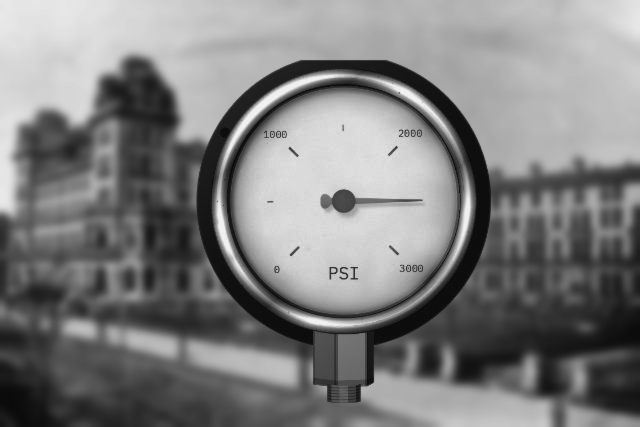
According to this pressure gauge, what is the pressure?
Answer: 2500 psi
